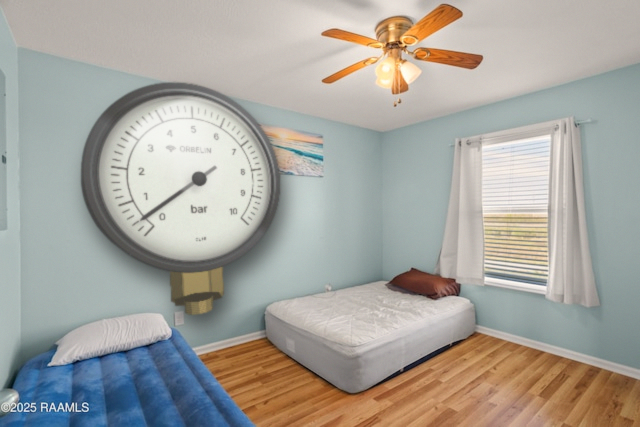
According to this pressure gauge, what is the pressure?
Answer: 0.4 bar
